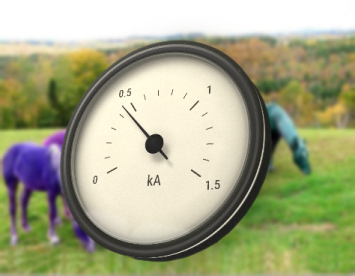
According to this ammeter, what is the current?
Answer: 0.45 kA
